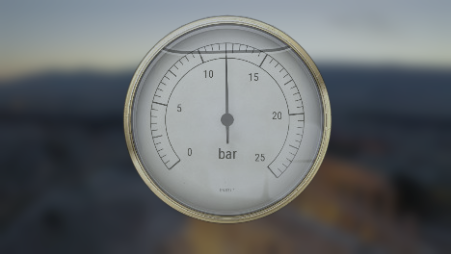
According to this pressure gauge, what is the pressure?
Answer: 12 bar
